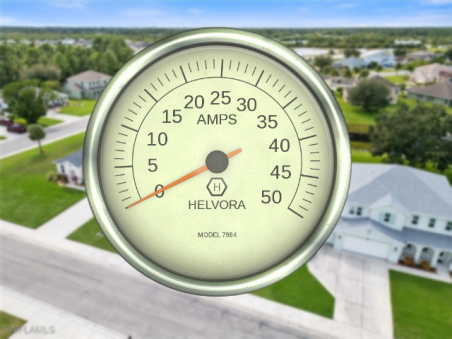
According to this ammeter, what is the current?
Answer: 0 A
